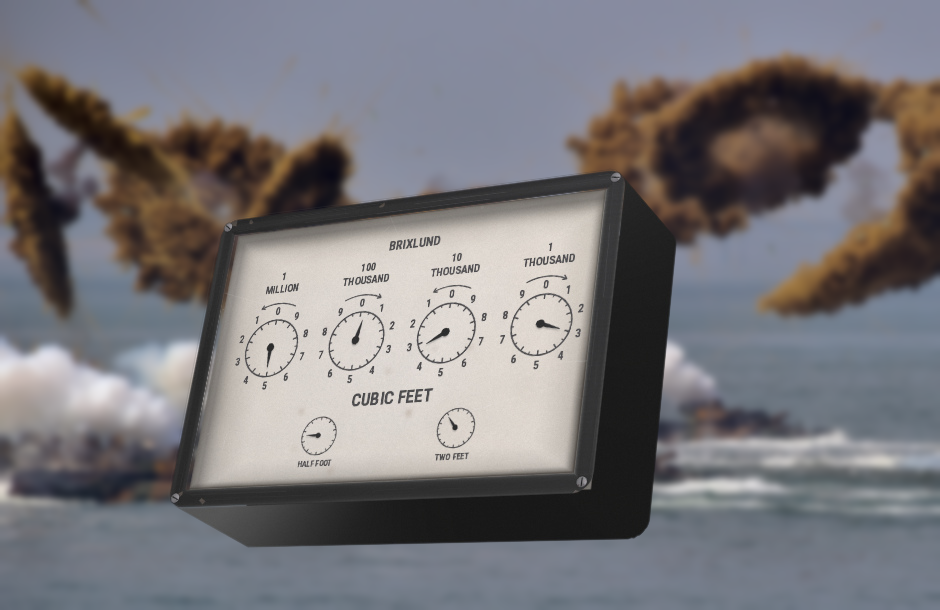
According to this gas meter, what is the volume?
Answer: 503300 ft³
